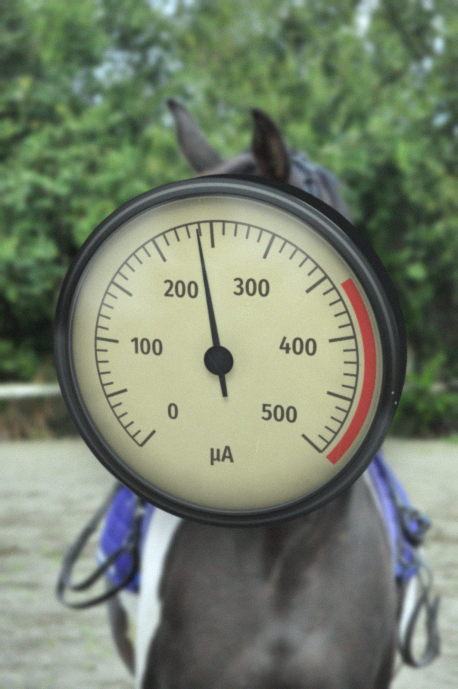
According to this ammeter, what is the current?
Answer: 240 µA
